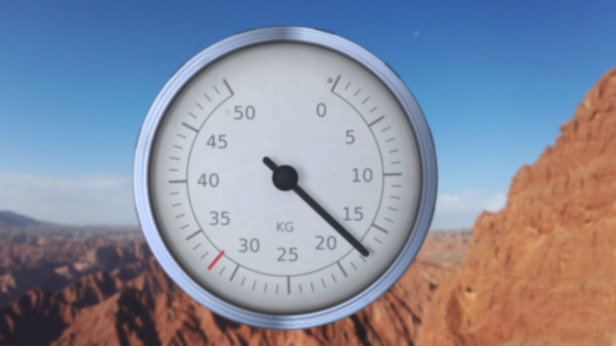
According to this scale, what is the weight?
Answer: 17.5 kg
